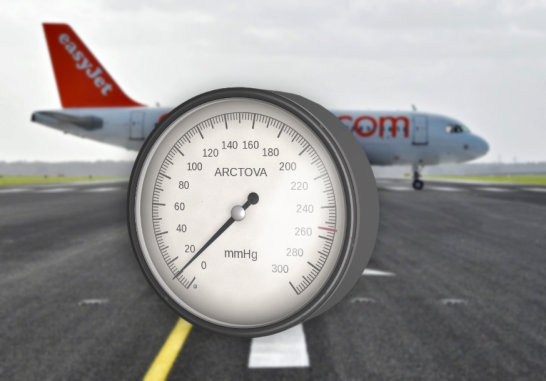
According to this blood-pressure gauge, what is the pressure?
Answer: 10 mmHg
